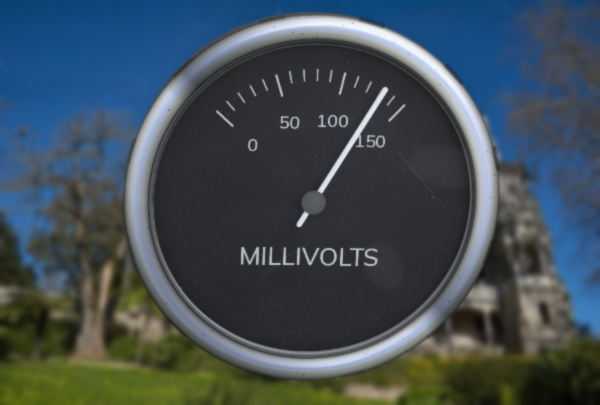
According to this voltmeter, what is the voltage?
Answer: 130 mV
